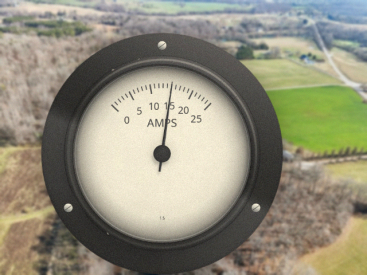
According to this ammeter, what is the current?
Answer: 15 A
